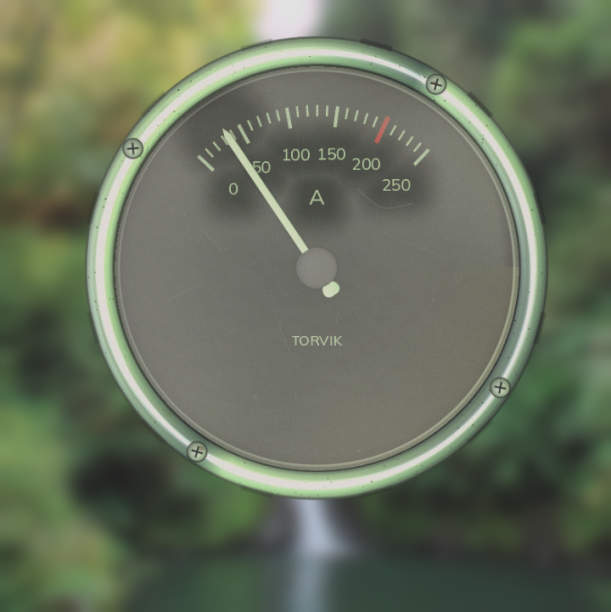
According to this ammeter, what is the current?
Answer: 35 A
